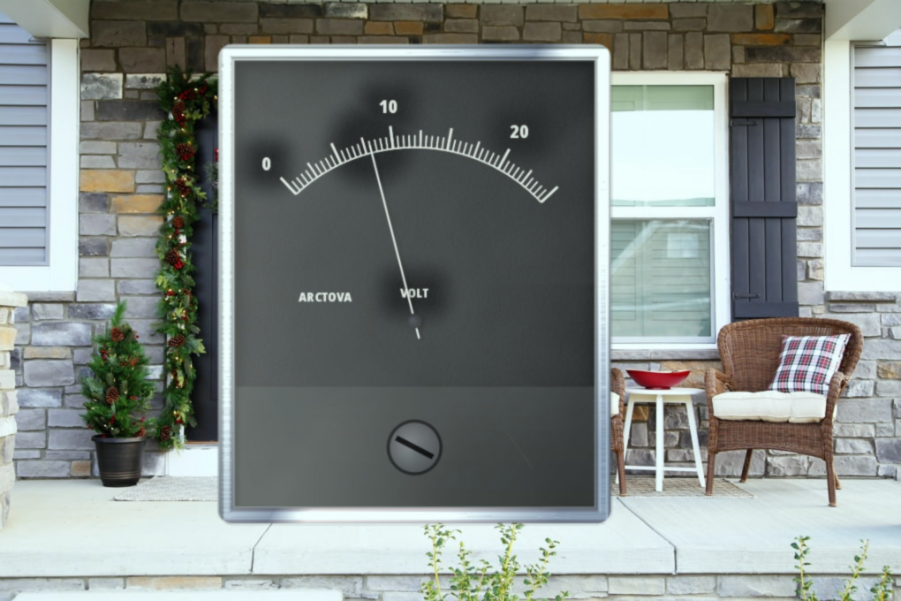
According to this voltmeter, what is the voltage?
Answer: 8 V
